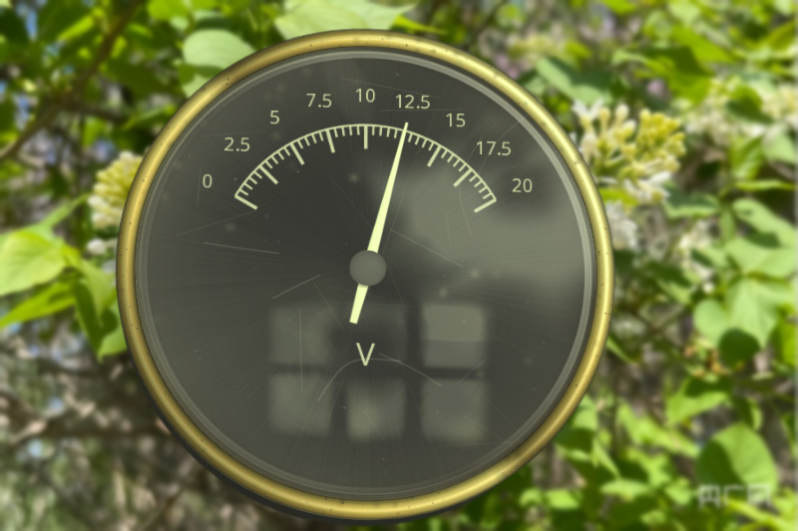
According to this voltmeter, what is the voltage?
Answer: 12.5 V
